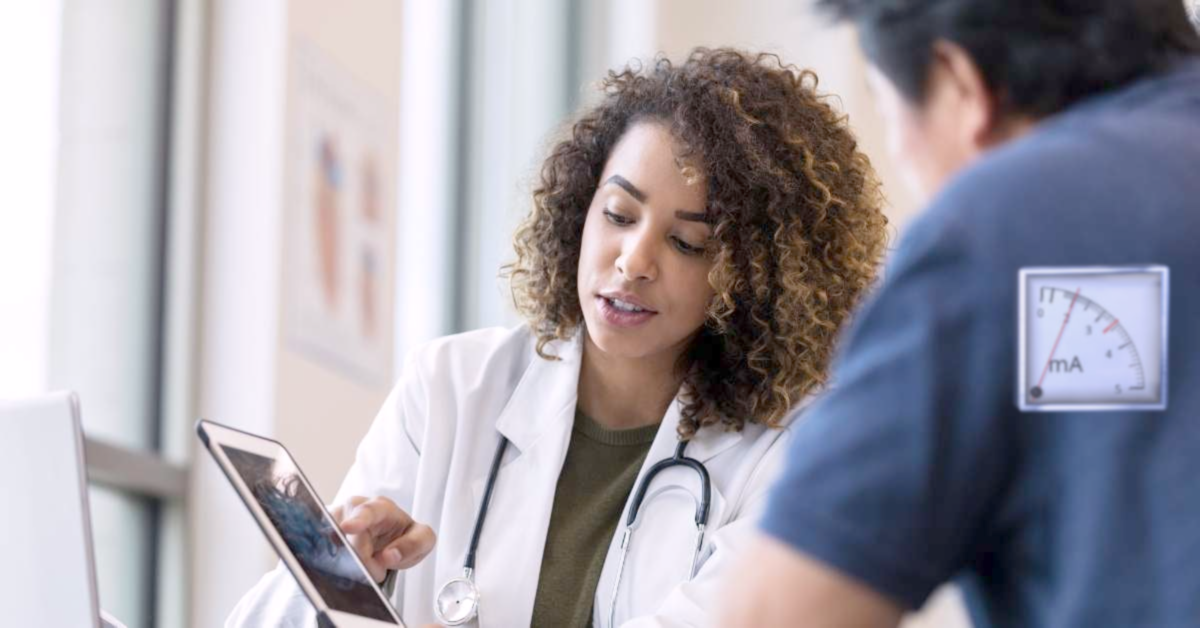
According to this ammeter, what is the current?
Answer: 2 mA
